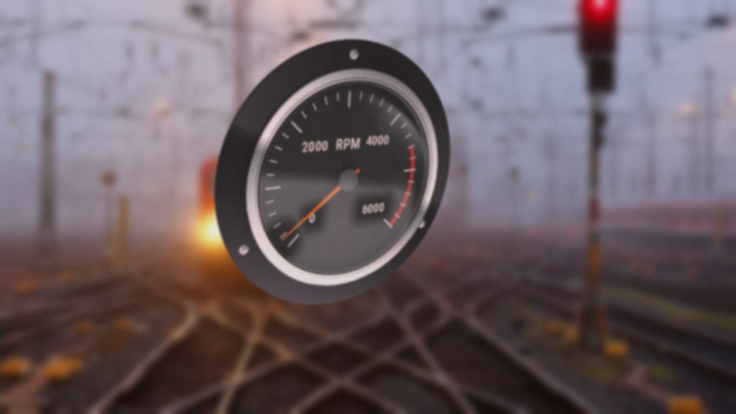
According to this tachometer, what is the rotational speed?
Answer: 200 rpm
